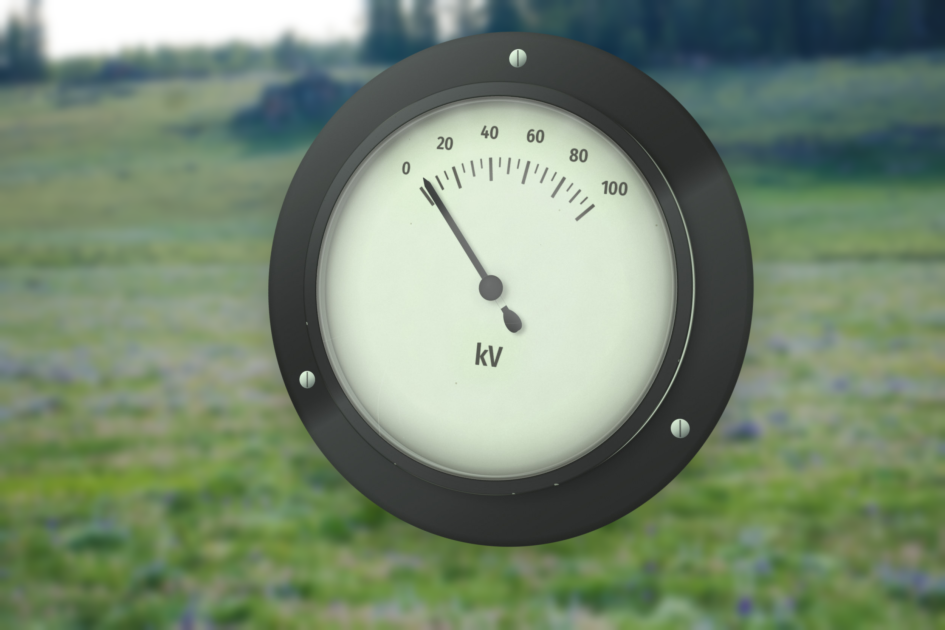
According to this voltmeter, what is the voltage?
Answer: 5 kV
